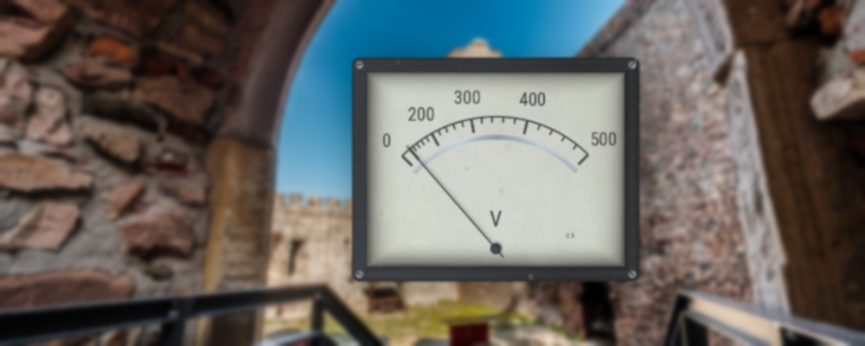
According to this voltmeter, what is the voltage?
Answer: 100 V
